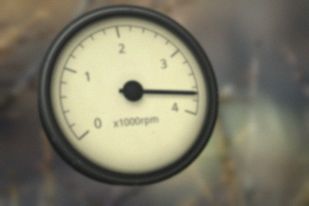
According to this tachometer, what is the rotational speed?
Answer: 3700 rpm
